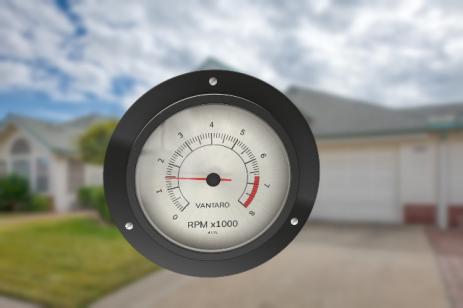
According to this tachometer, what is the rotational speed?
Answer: 1500 rpm
